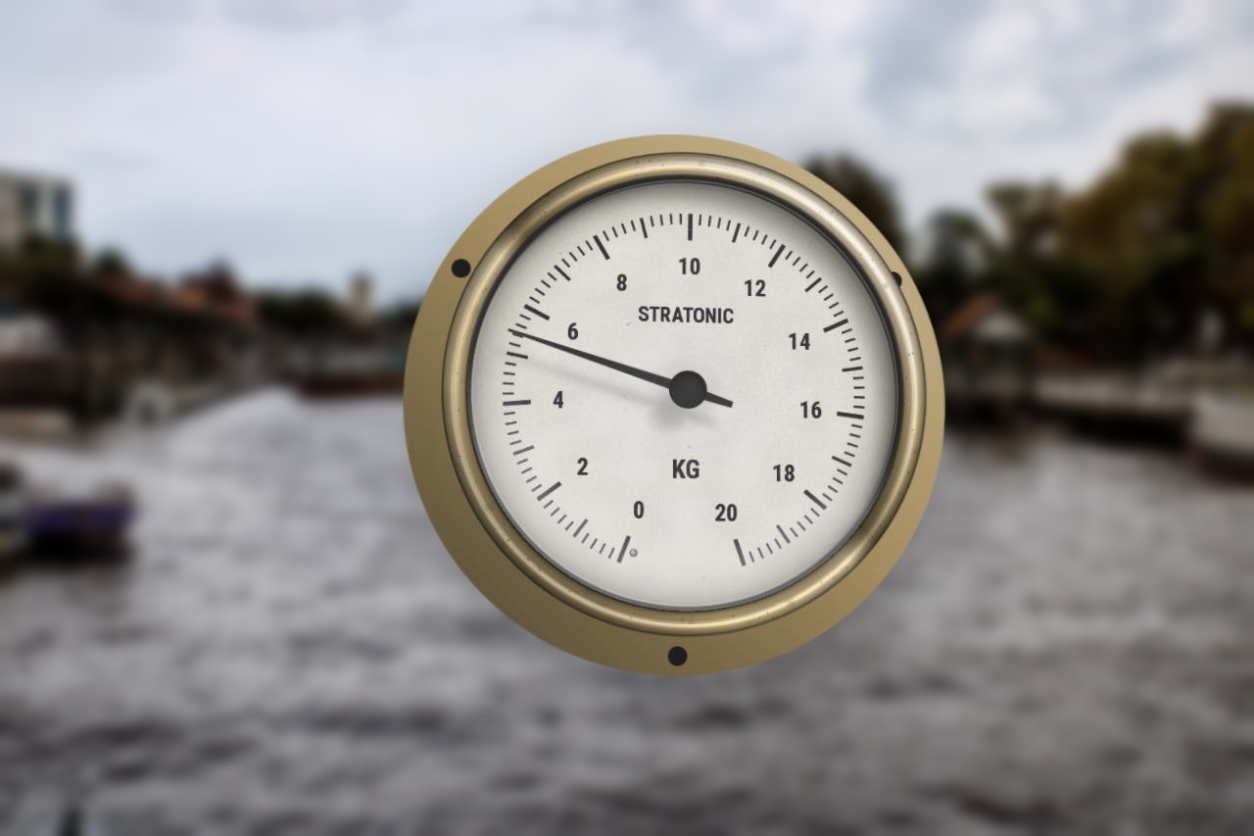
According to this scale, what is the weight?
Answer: 5.4 kg
